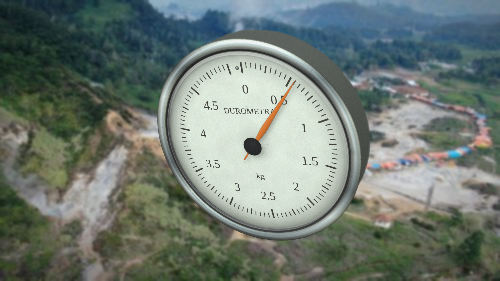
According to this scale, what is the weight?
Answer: 0.55 kg
